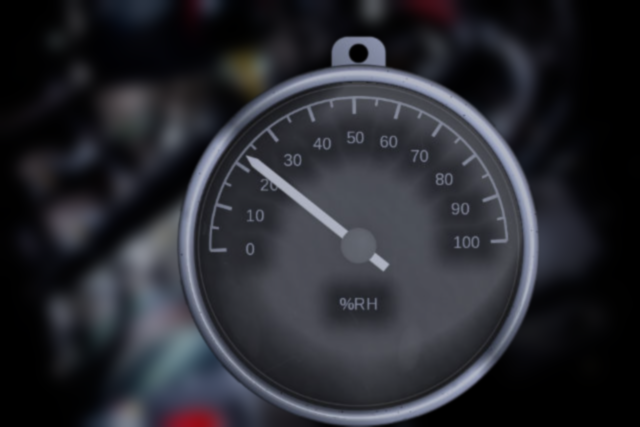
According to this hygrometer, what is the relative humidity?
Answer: 22.5 %
